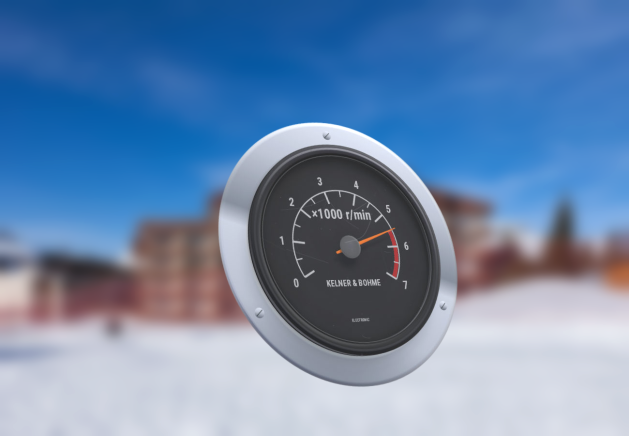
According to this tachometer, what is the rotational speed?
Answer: 5500 rpm
